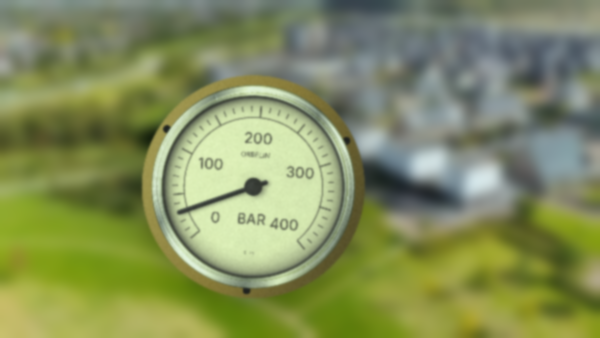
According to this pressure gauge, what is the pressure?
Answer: 30 bar
